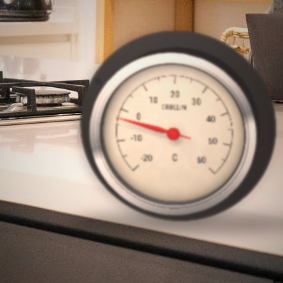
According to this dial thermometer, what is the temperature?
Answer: -2.5 °C
